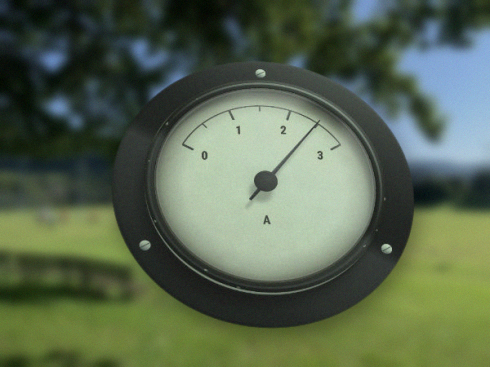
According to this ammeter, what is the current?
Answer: 2.5 A
